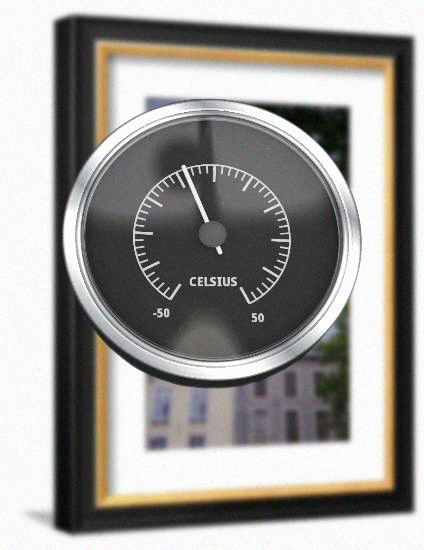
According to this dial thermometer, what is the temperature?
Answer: -8 °C
